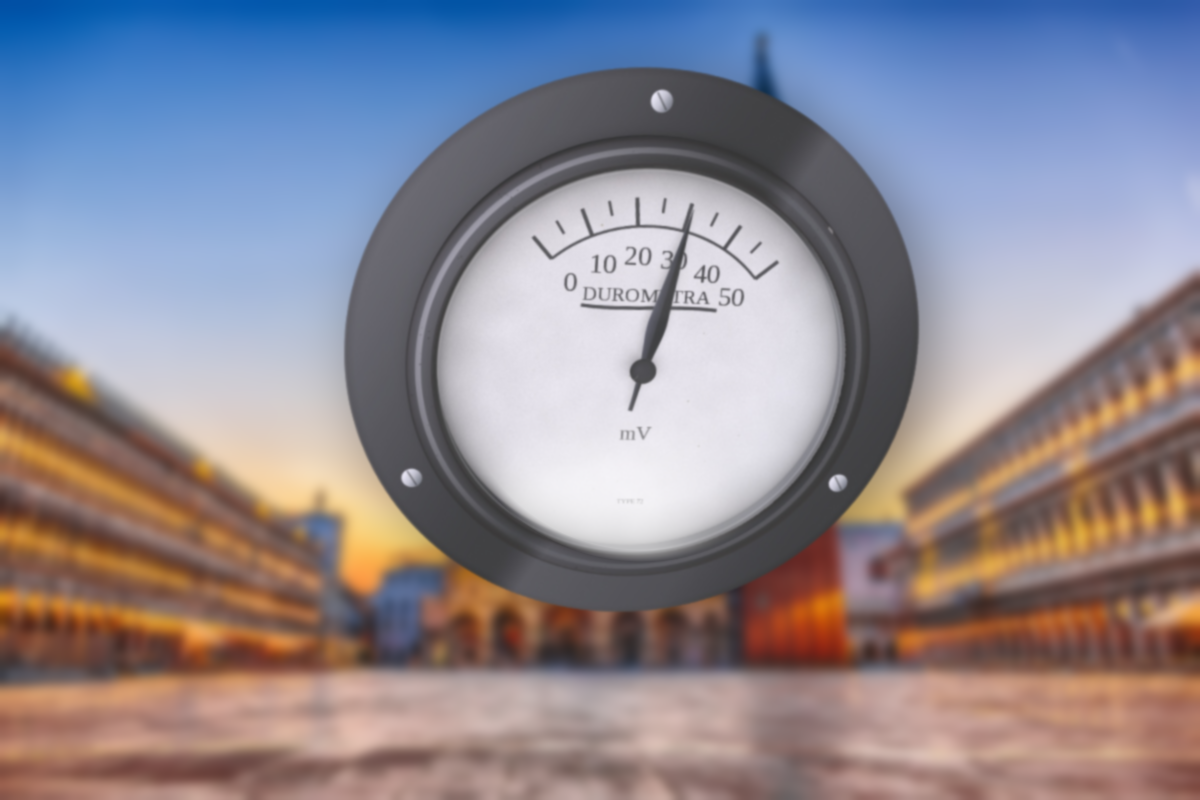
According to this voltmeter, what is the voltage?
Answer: 30 mV
